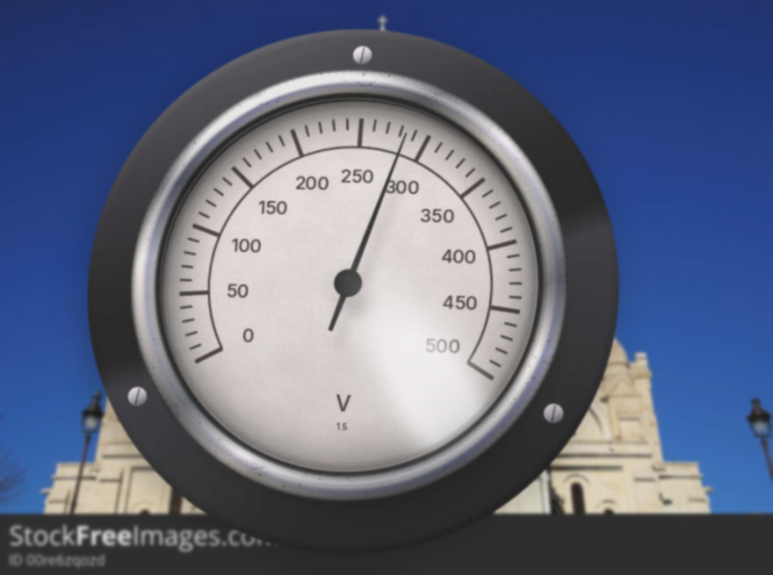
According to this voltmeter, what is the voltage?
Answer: 285 V
